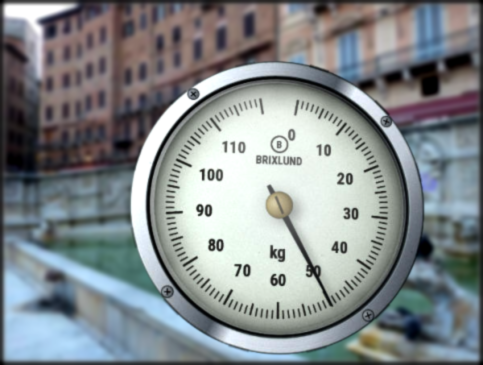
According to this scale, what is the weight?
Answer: 50 kg
